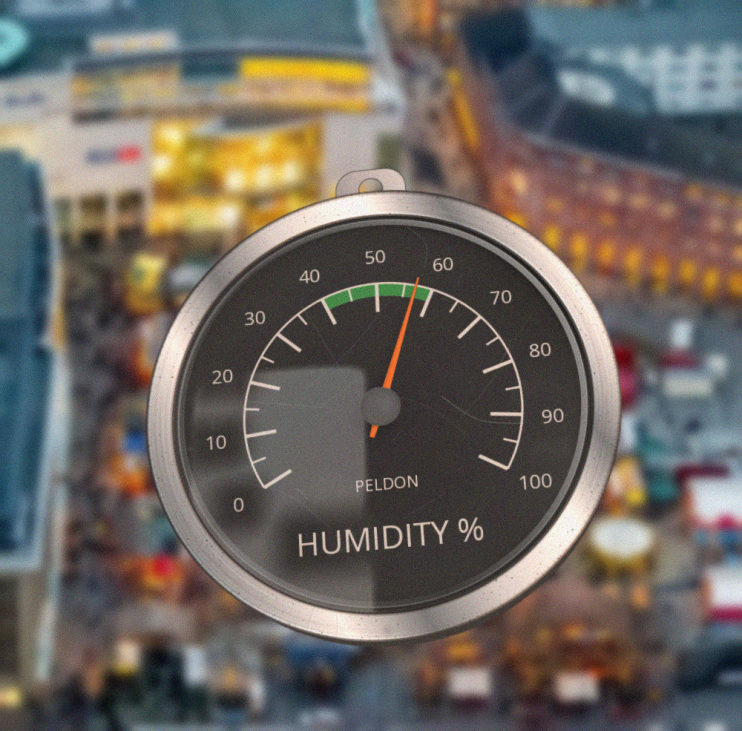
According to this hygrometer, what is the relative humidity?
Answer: 57.5 %
